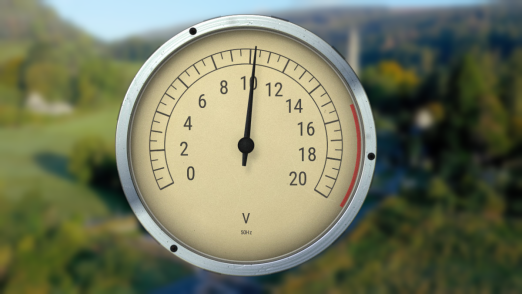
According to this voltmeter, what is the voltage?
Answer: 10.25 V
